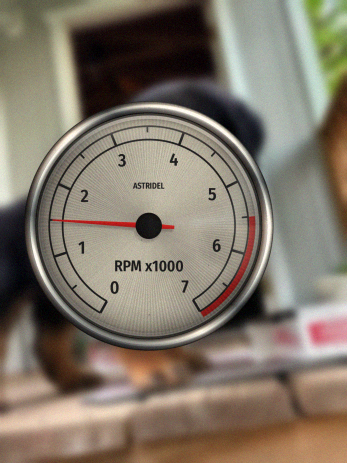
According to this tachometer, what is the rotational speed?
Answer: 1500 rpm
